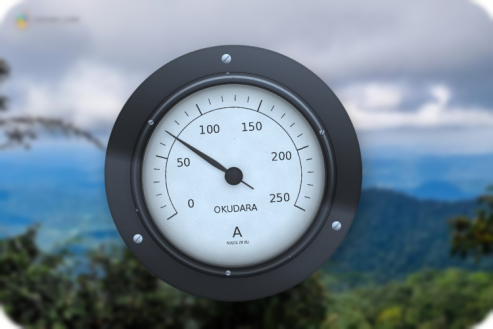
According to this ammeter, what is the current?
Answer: 70 A
